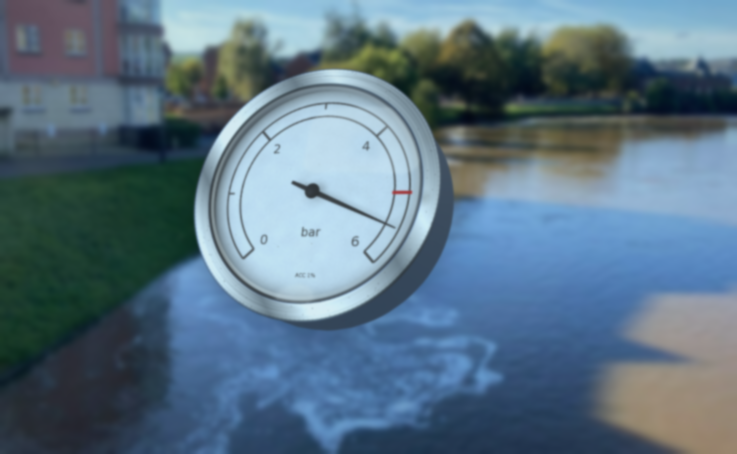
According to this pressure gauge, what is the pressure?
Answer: 5.5 bar
